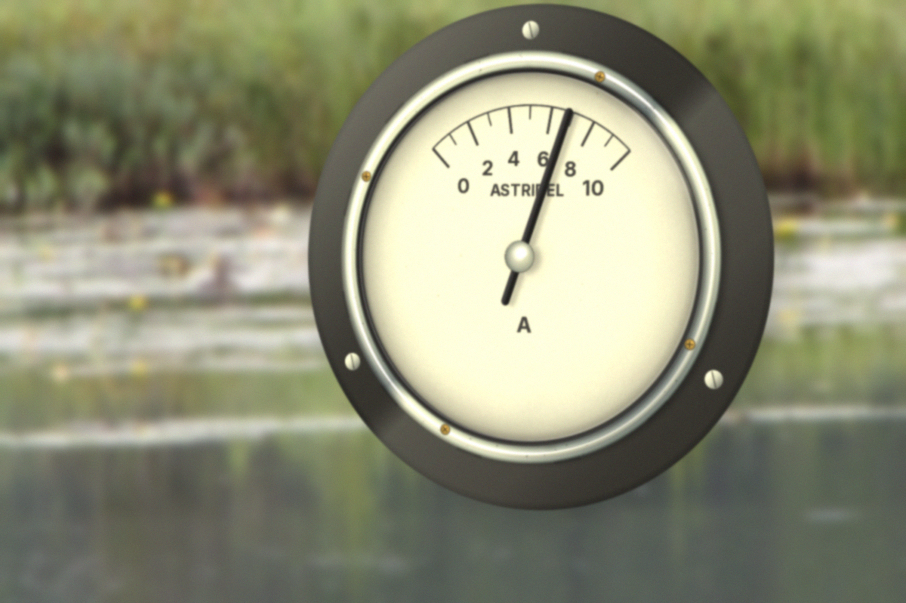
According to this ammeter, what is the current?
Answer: 7 A
